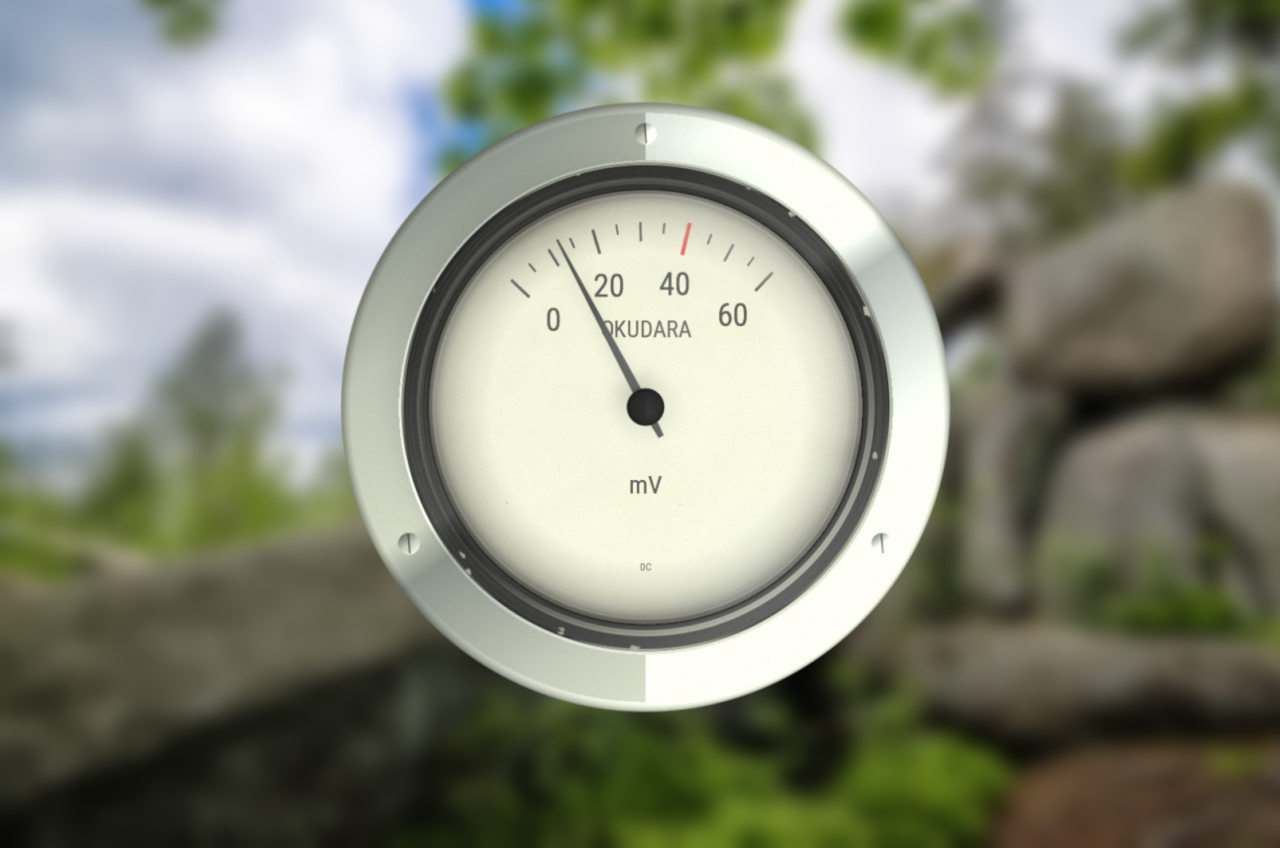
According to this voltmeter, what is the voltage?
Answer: 12.5 mV
